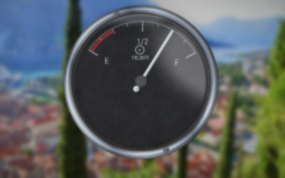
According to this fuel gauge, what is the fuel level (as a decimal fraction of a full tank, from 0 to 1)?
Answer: 0.75
